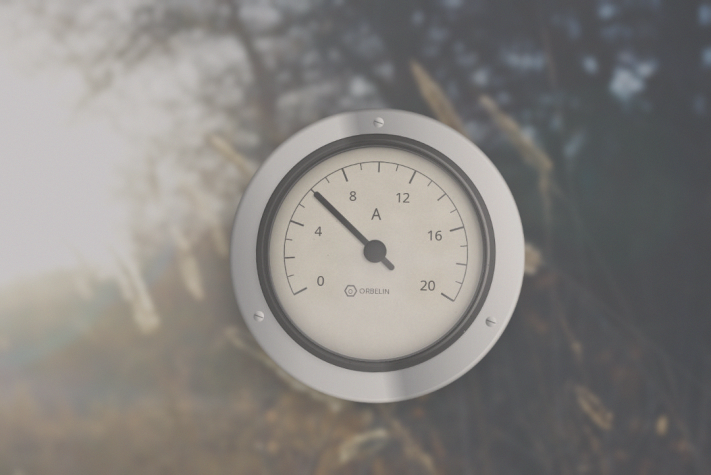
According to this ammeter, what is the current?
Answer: 6 A
